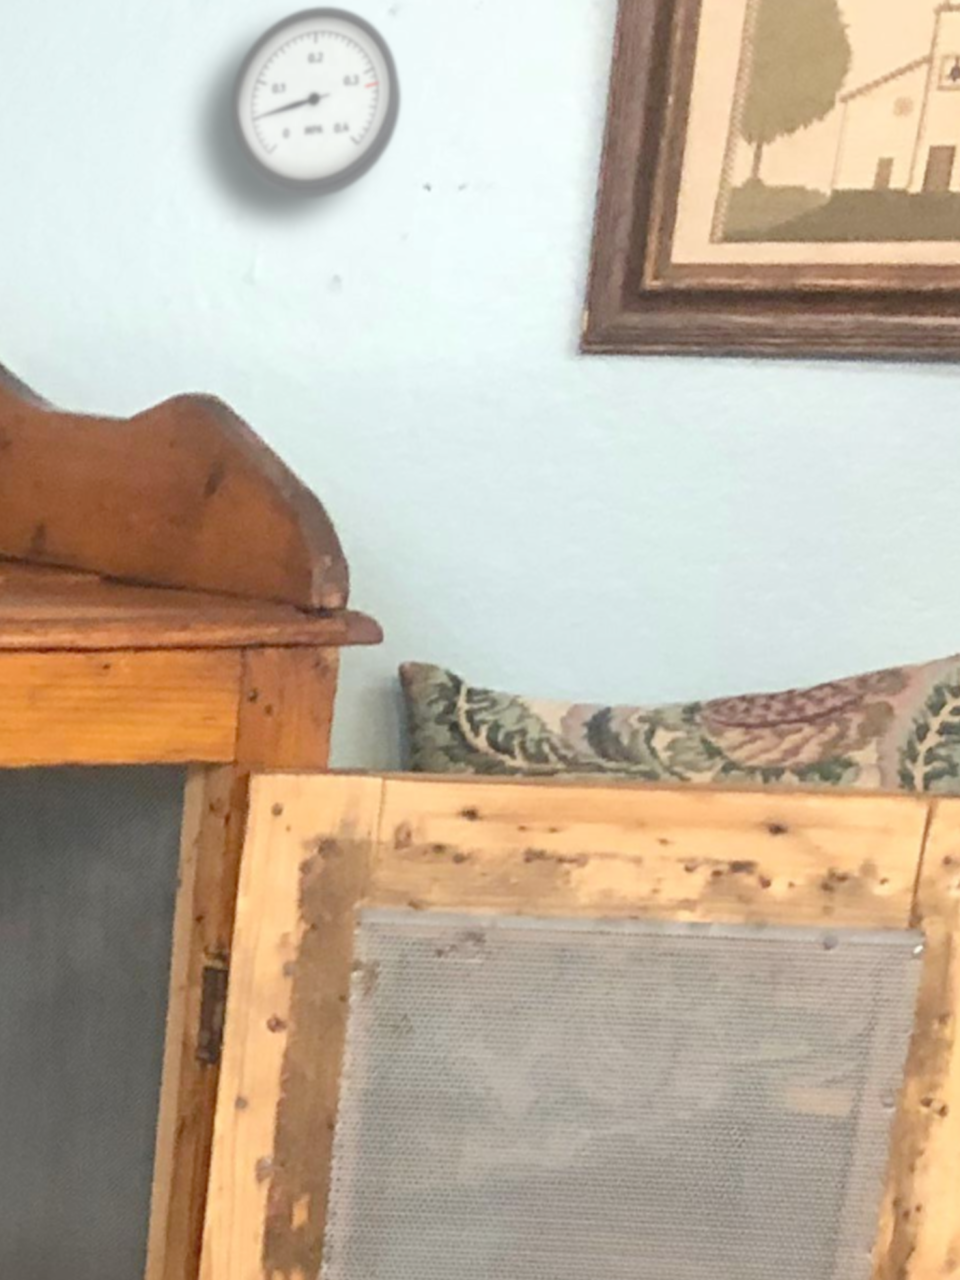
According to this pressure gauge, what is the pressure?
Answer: 0.05 MPa
